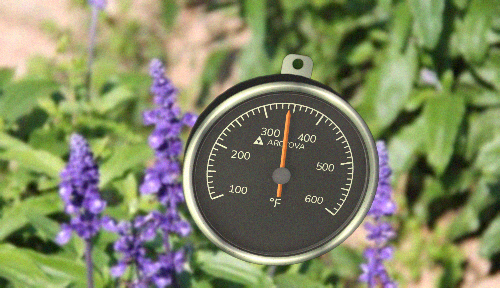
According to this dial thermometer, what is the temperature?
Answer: 340 °F
